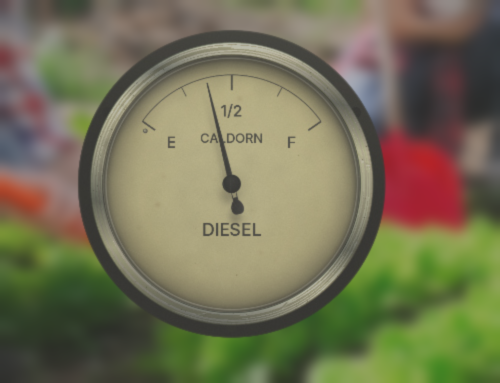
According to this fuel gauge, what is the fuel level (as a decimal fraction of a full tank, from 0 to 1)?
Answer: 0.375
